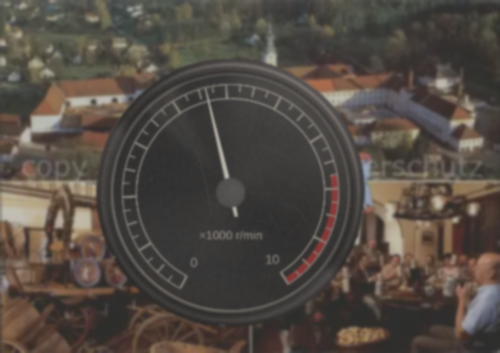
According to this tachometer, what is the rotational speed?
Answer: 4625 rpm
